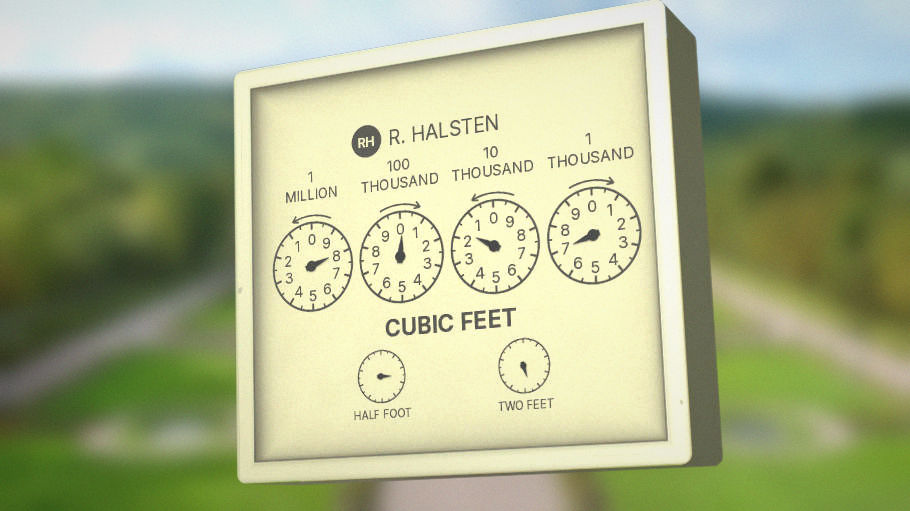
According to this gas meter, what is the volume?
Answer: 801700 ft³
